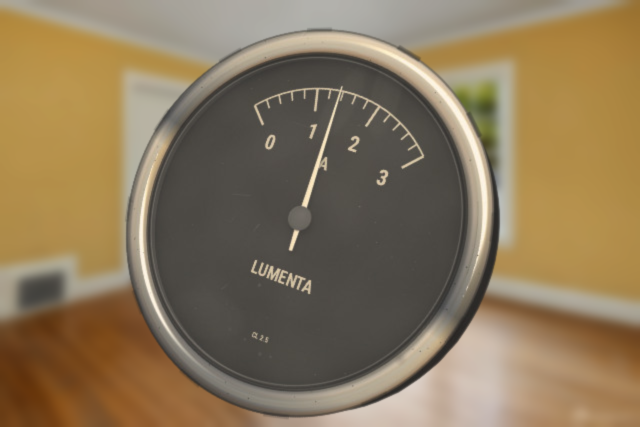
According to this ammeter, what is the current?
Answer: 1.4 A
